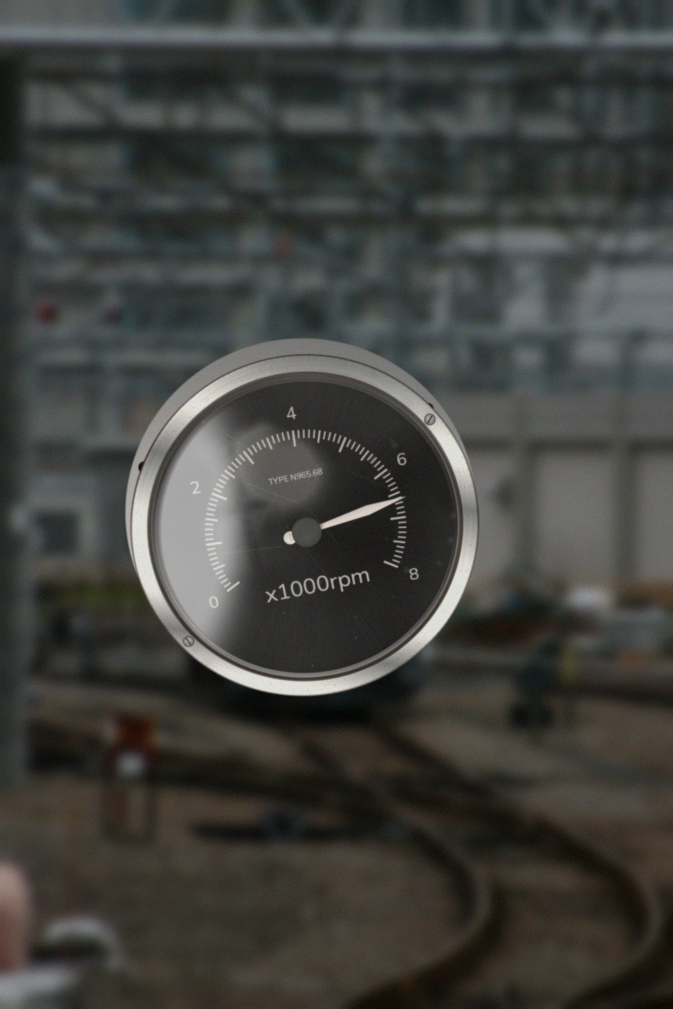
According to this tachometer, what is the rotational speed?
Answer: 6600 rpm
